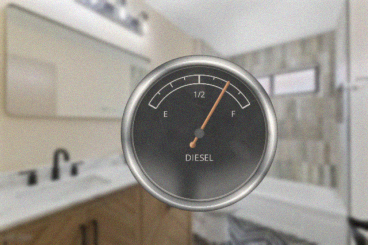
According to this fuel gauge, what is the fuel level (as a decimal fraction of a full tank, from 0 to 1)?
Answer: 0.75
